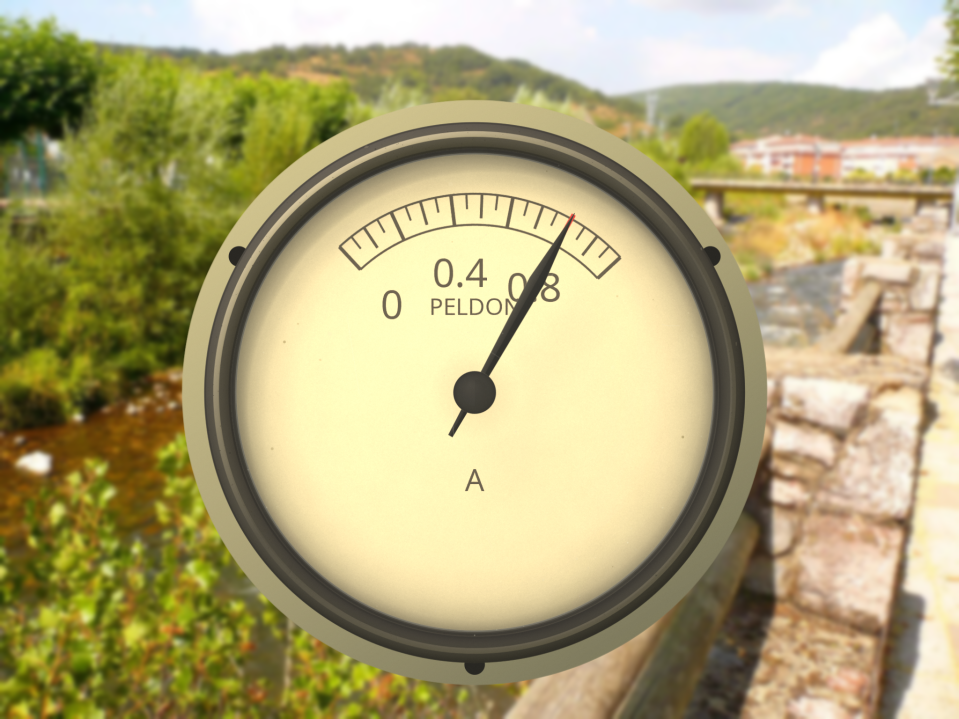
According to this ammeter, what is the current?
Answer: 0.8 A
